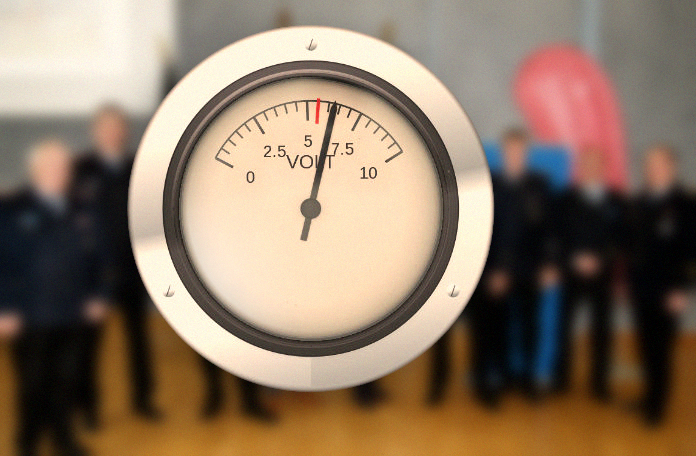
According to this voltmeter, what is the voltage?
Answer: 6.25 V
